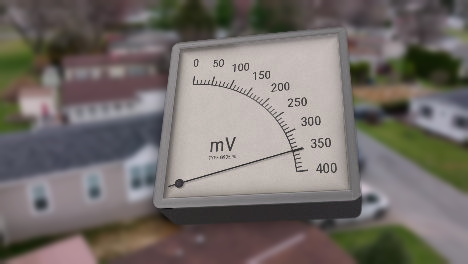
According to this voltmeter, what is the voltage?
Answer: 350 mV
